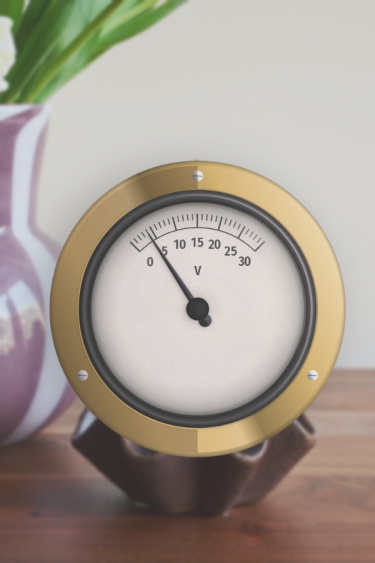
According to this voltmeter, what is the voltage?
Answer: 4 V
